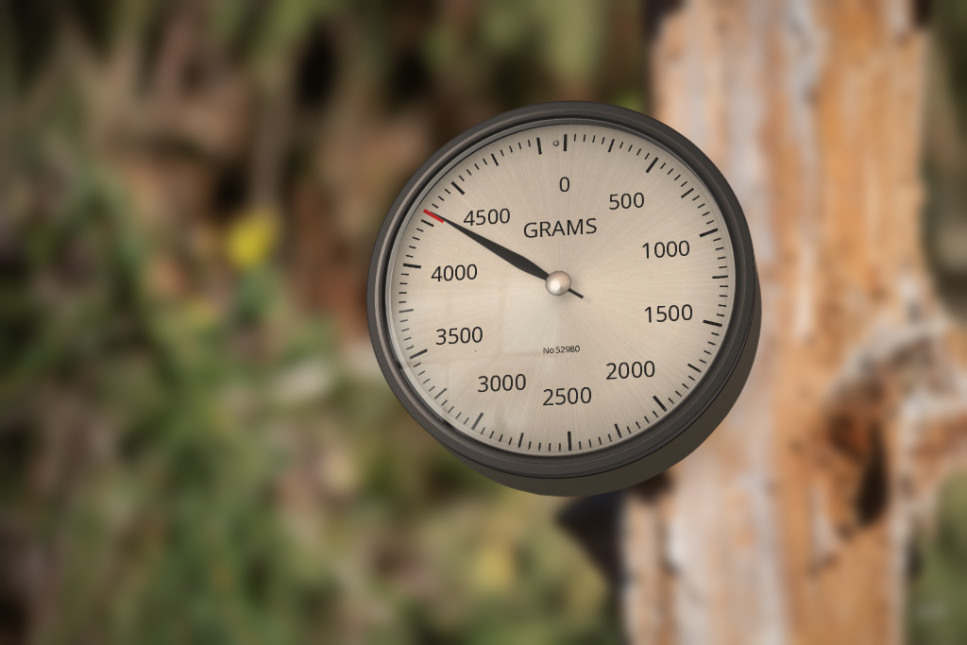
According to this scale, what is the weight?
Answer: 4300 g
